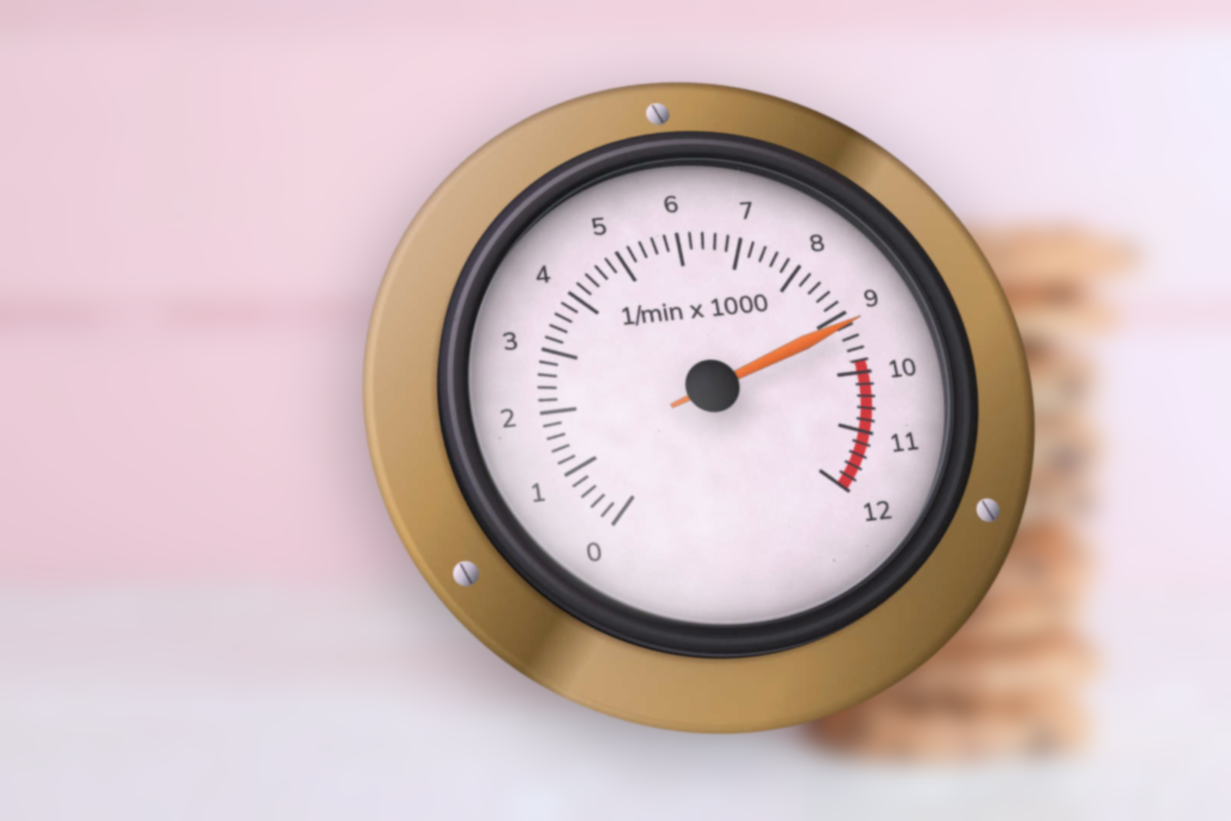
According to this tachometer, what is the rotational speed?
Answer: 9200 rpm
